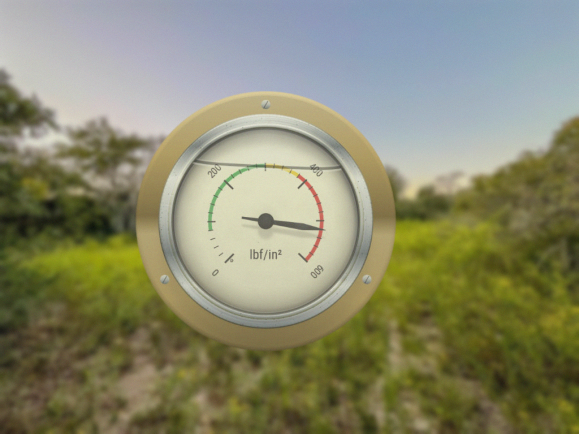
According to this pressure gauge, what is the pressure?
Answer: 520 psi
